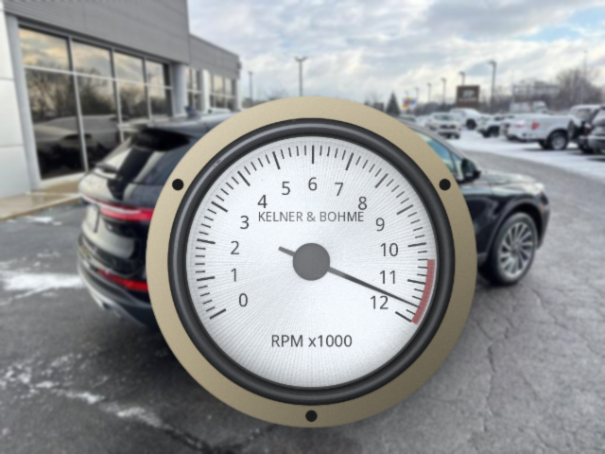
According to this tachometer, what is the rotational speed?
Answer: 11600 rpm
